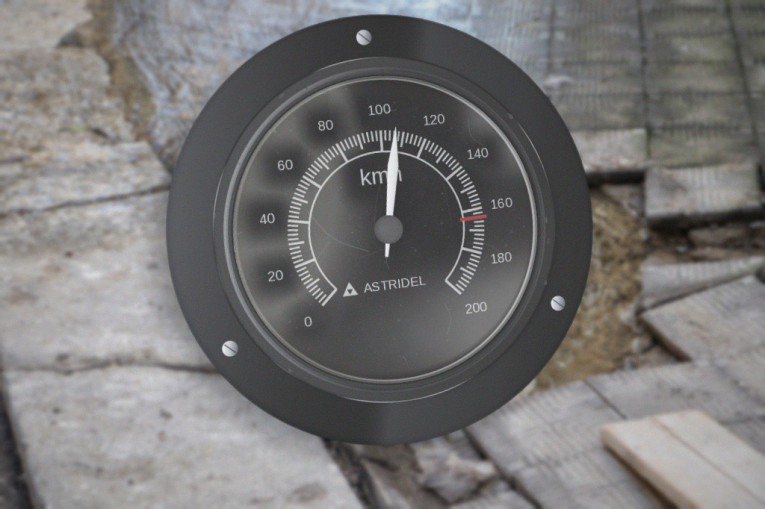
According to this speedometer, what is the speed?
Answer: 106 km/h
